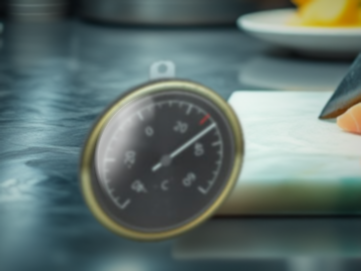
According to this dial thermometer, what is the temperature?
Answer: 32 °C
